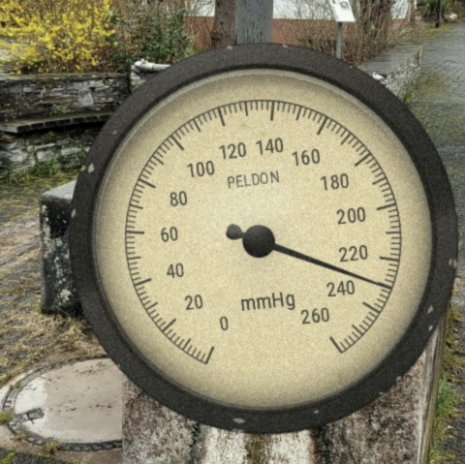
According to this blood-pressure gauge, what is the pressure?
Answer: 230 mmHg
